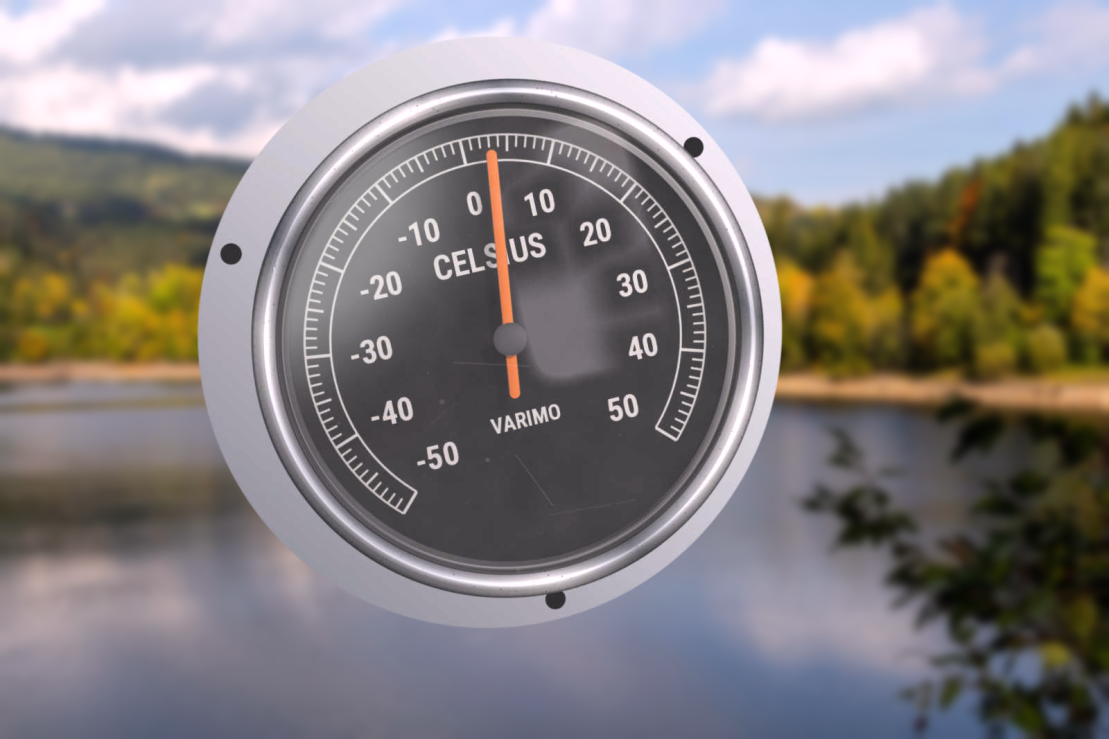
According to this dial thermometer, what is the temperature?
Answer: 3 °C
